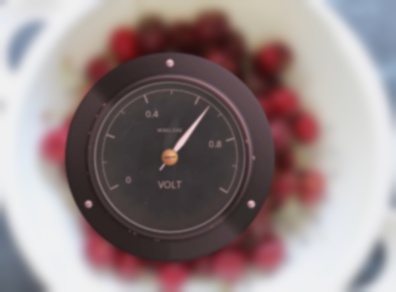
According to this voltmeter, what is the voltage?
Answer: 0.65 V
